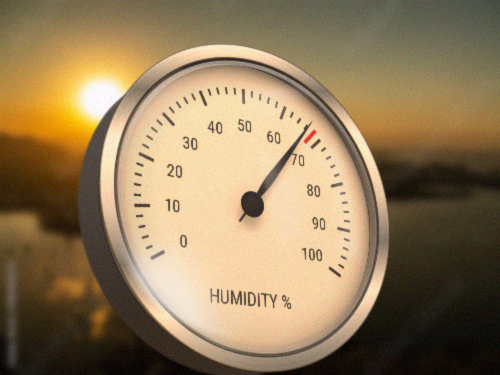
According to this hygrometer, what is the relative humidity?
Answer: 66 %
